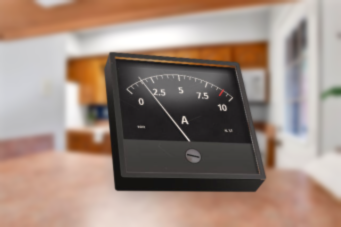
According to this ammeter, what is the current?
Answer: 1.5 A
